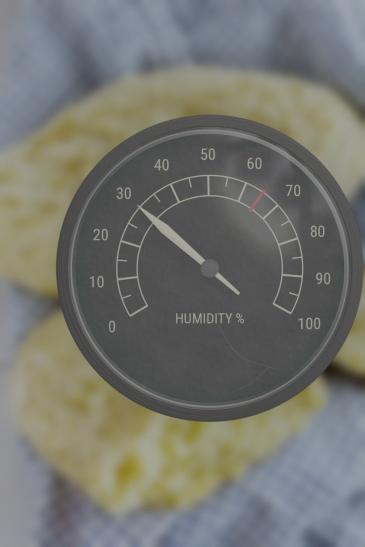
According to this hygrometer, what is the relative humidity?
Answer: 30 %
